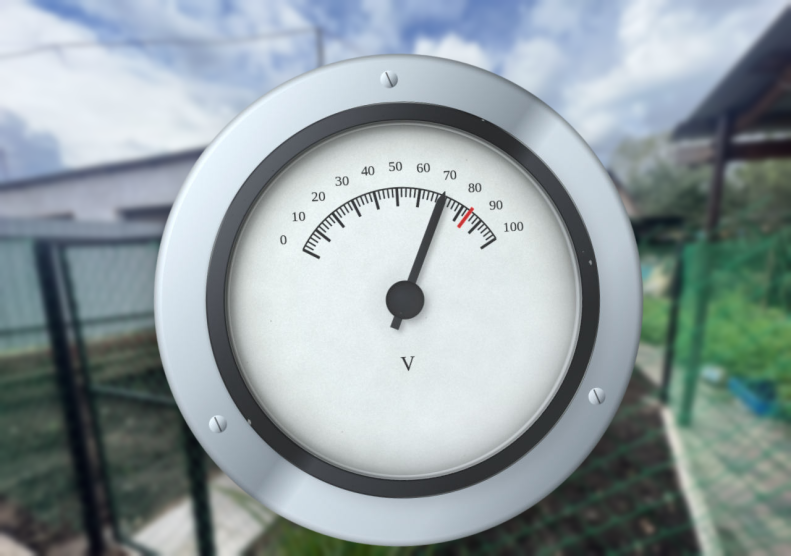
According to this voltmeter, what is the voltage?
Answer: 70 V
